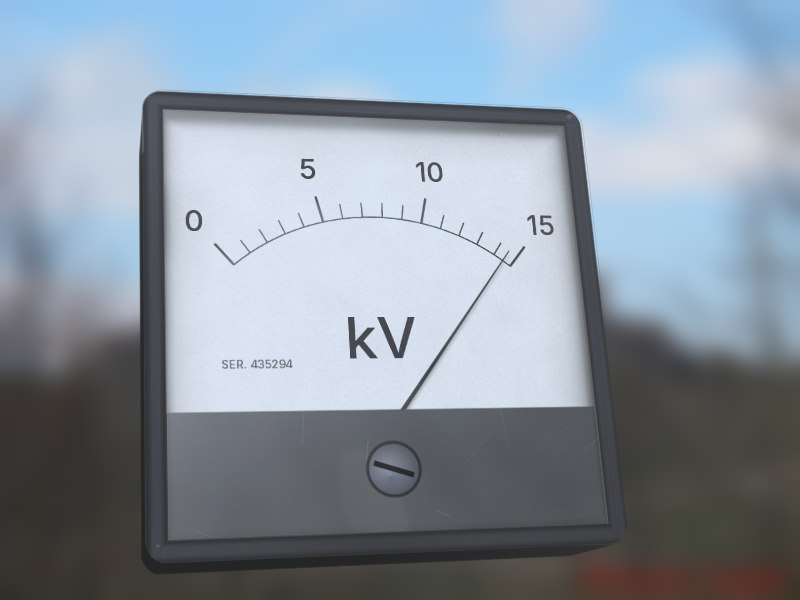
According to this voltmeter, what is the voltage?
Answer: 14.5 kV
